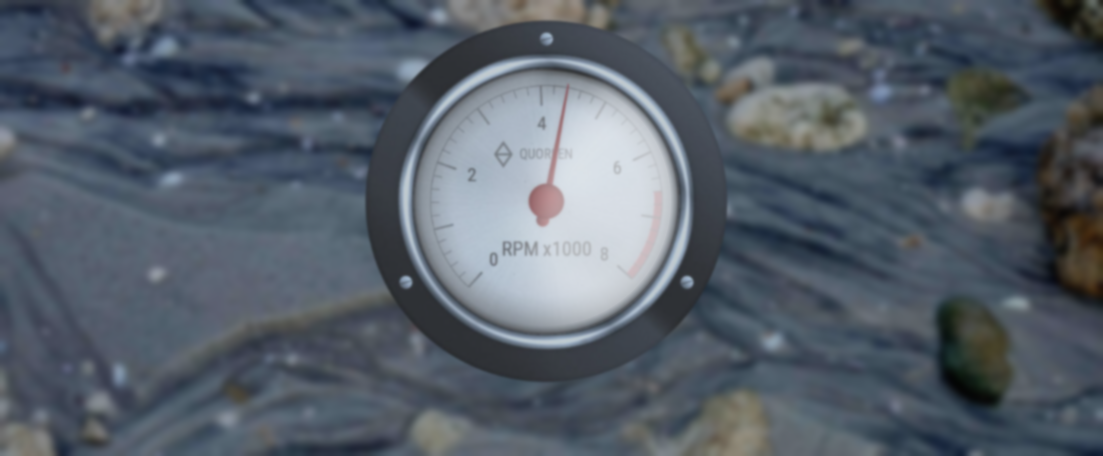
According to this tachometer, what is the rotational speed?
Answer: 4400 rpm
